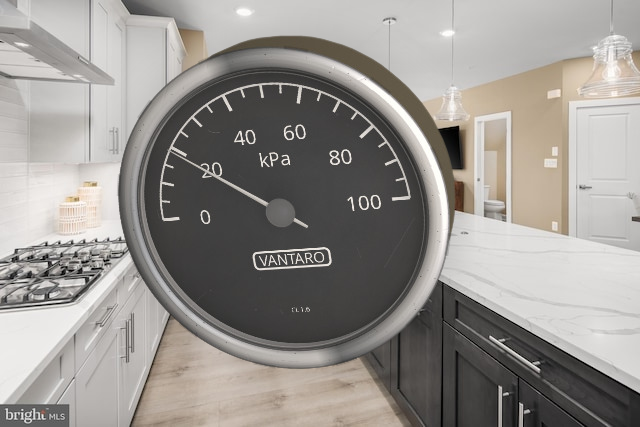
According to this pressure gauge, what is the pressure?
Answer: 20 kPa
